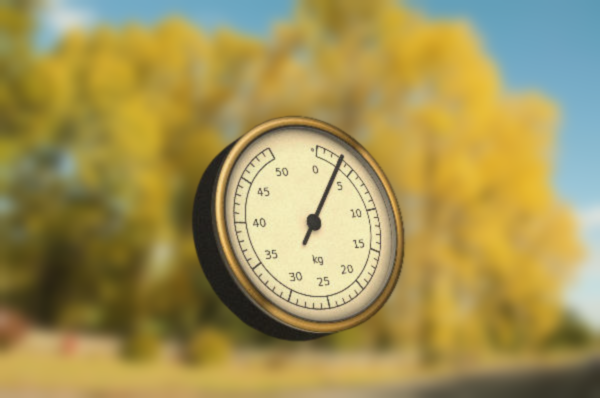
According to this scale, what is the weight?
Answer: 3 kg
